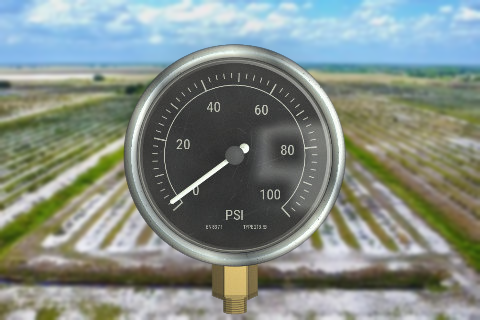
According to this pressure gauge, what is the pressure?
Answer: 2 psi
